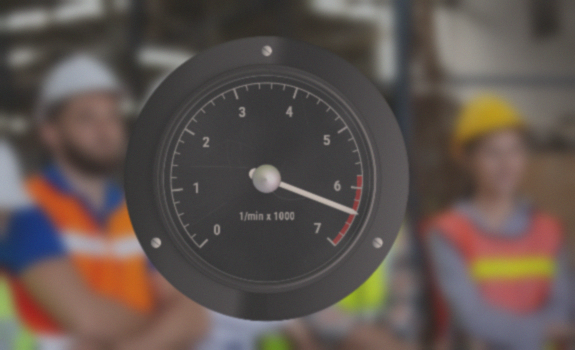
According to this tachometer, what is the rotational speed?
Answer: 6400 rpm
